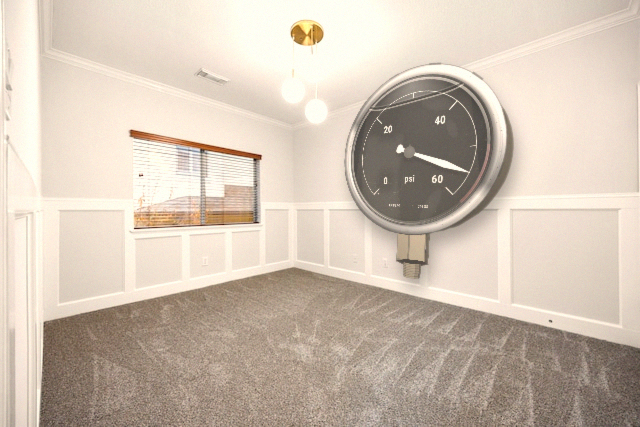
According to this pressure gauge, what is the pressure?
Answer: 55 psi
